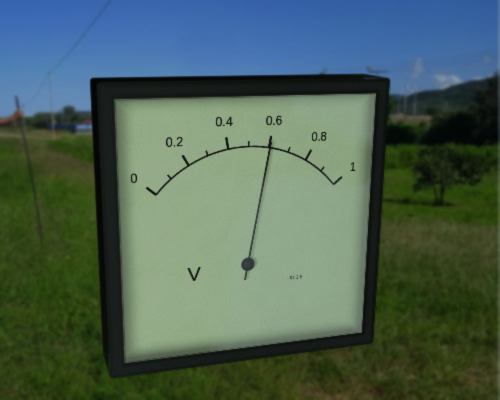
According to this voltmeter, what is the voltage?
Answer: 0.6 V
